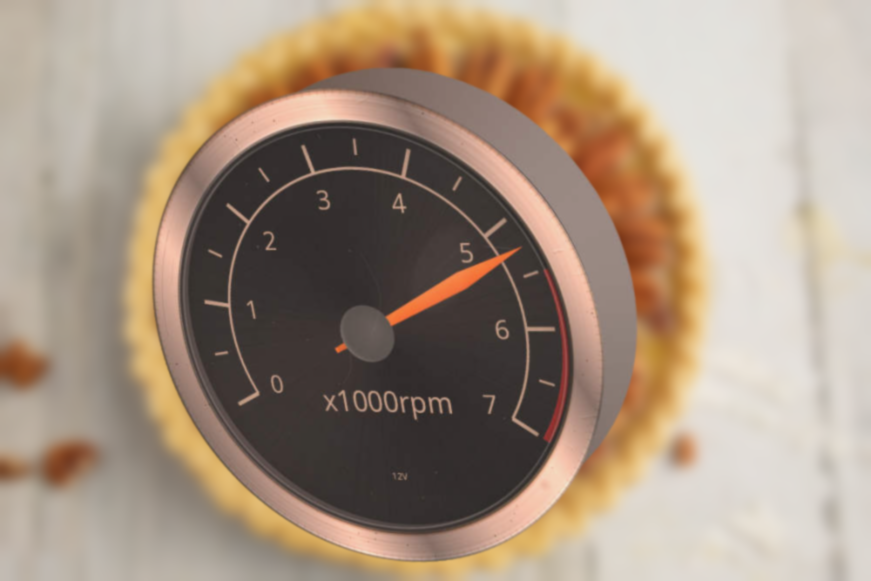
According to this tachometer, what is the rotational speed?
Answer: 5250 rpm
